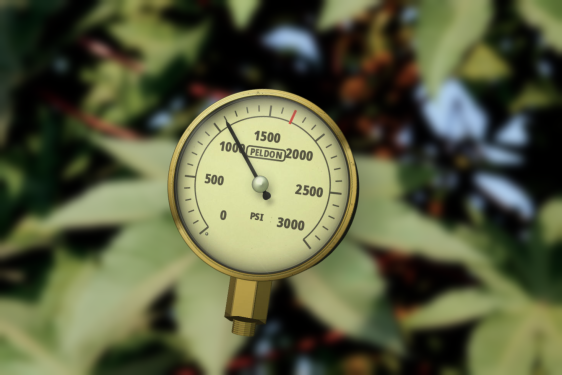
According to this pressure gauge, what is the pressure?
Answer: 1100 psi
